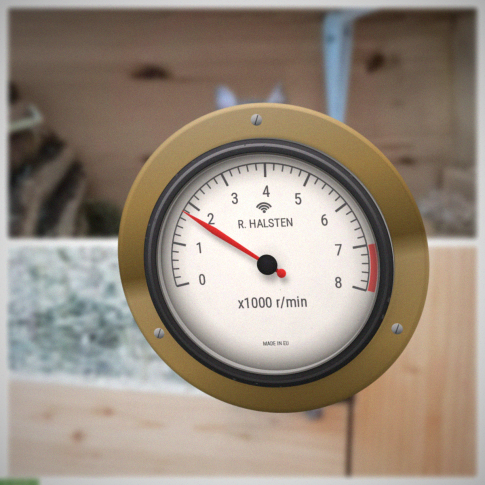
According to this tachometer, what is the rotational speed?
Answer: 1800 rpm
